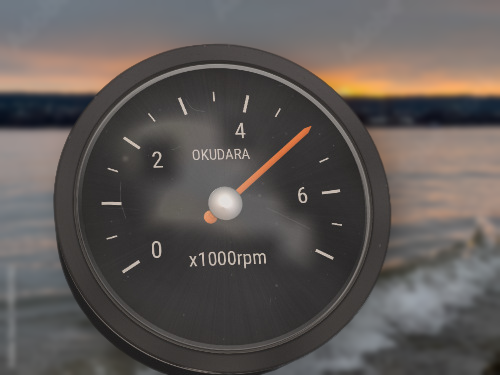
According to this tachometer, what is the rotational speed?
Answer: 5000 rpm
